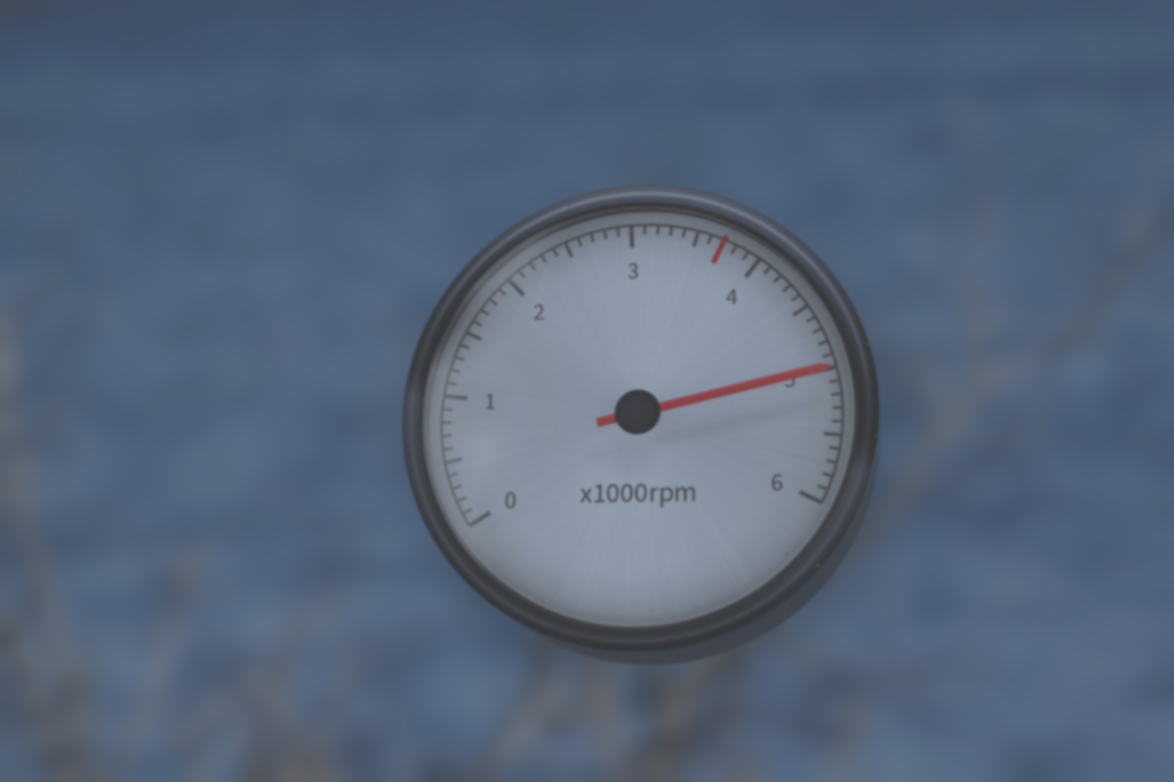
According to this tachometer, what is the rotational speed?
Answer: 5000 rpm
